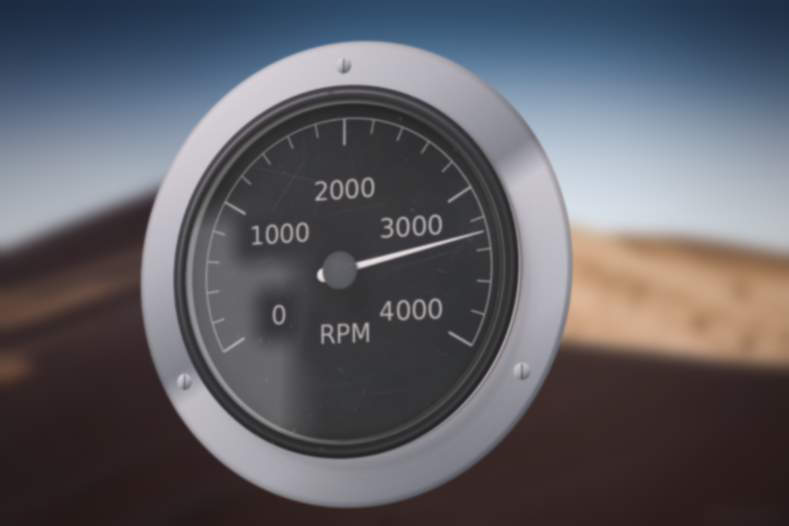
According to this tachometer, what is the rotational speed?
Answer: 3300 rpm
